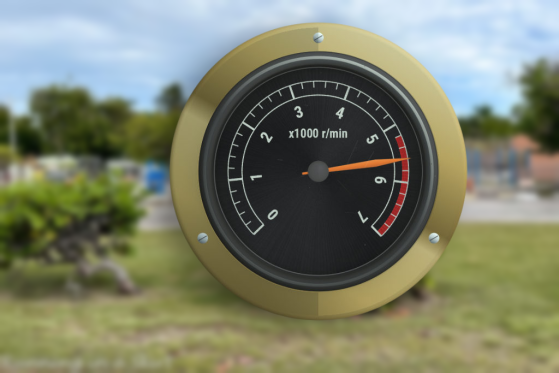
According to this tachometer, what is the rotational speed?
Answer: 5600 rpm
